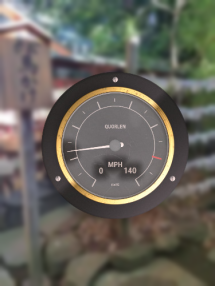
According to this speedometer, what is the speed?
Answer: 25 mph
